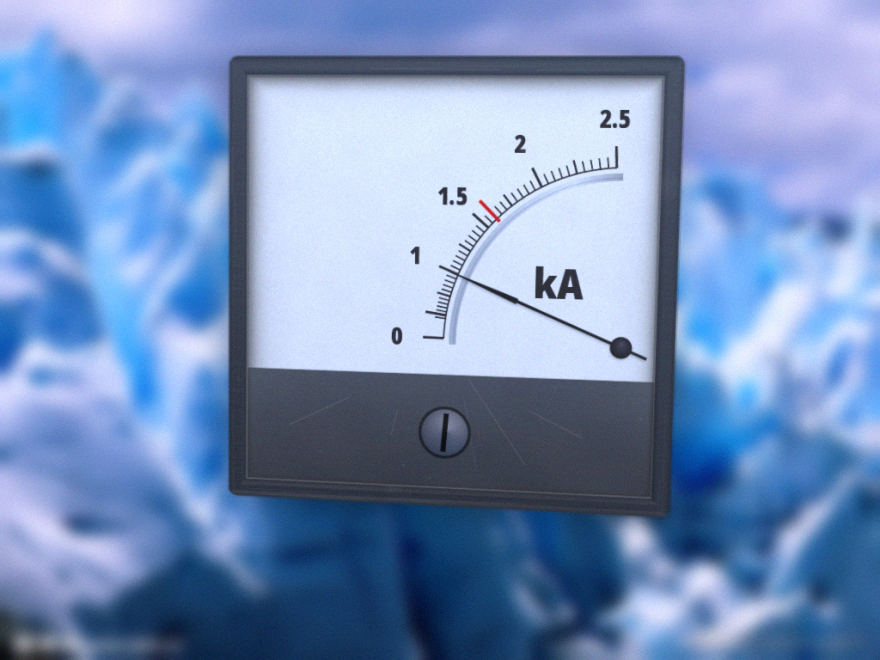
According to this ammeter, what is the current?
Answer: 1 kA
